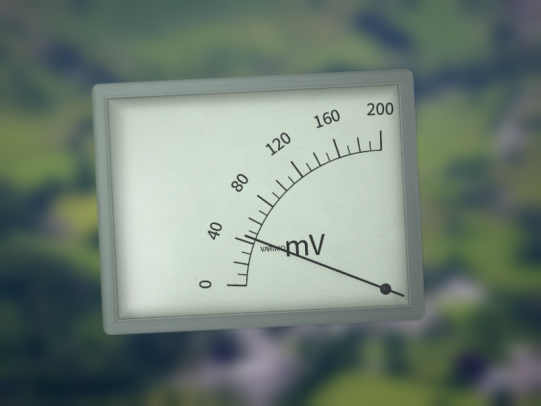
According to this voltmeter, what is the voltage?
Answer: 45 mV
